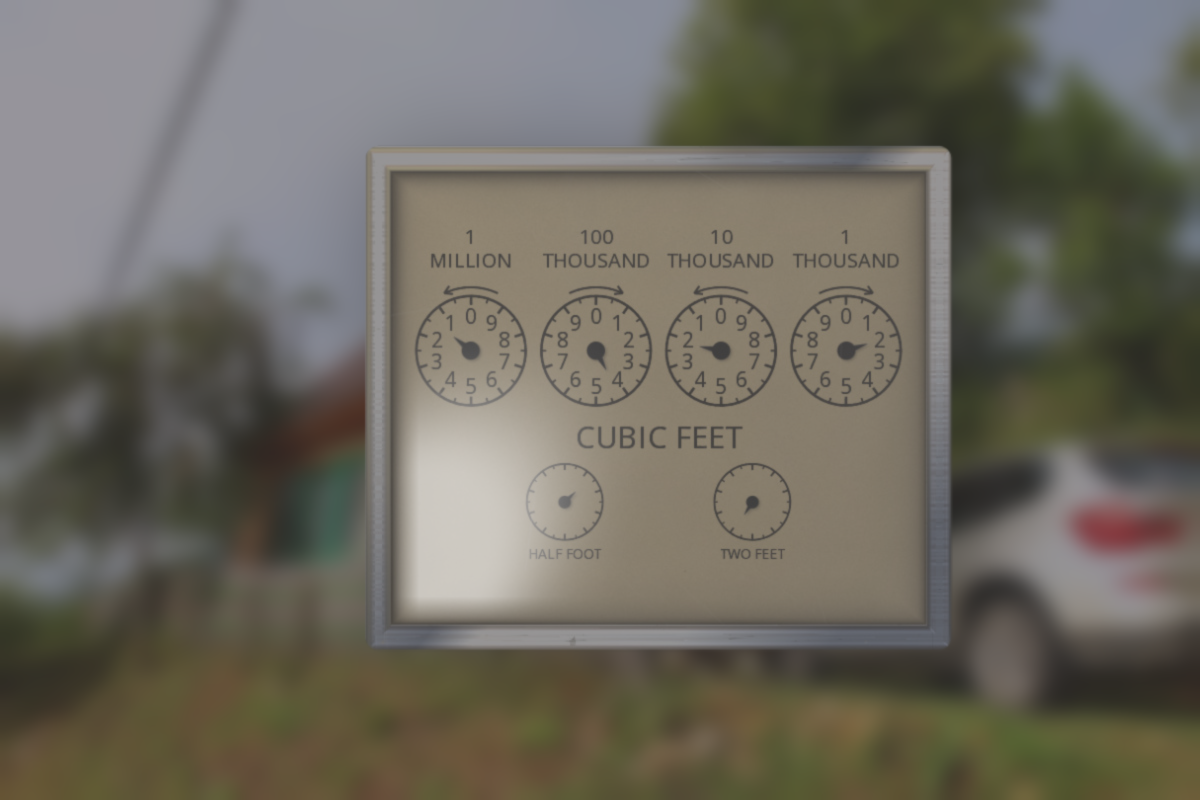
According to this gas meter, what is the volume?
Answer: 142200 ft³
